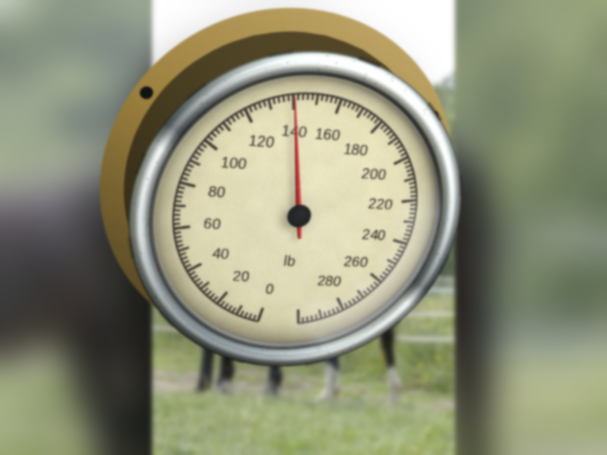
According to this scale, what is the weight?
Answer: 140 lb
